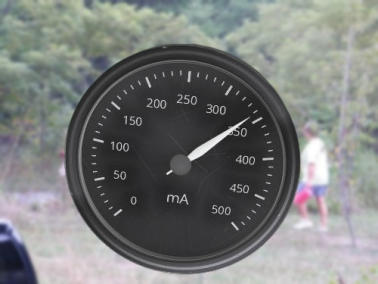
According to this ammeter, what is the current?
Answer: 340 mA
